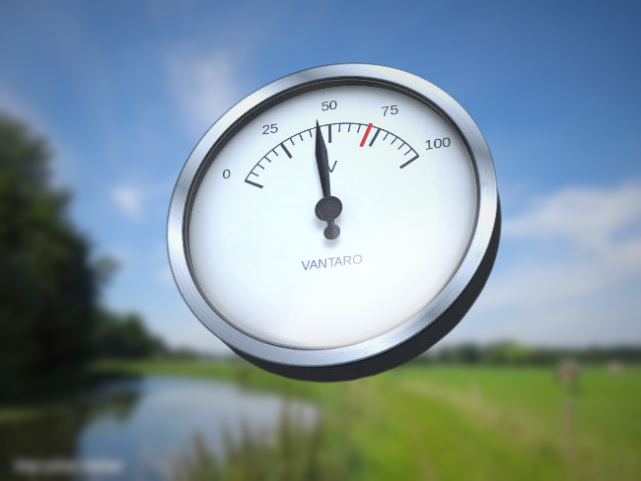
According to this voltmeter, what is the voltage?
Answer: 45 V
